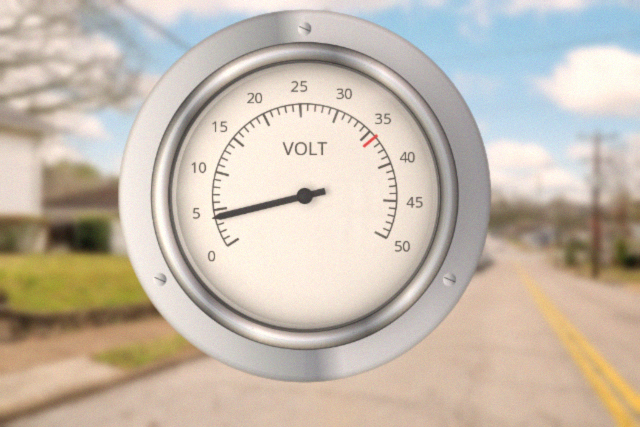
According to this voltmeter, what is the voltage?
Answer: 4 V
